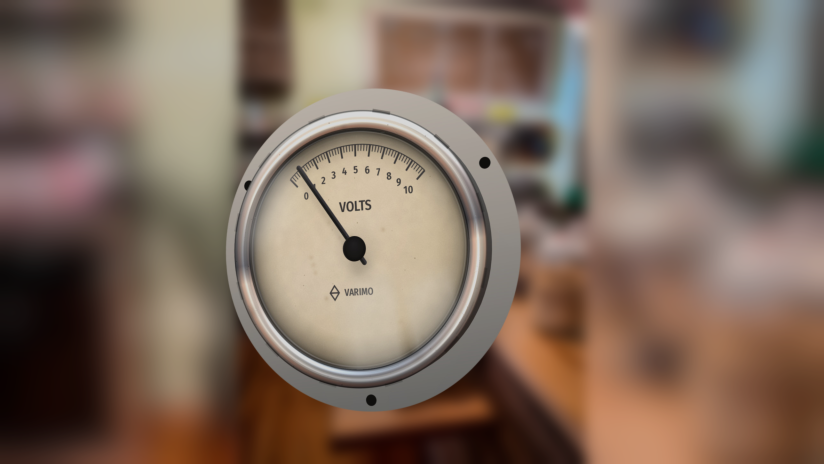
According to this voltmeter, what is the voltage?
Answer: 1 V
